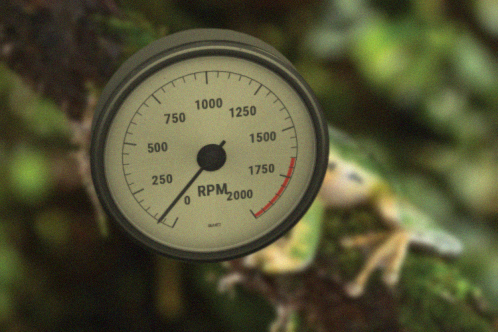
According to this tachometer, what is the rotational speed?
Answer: 75 rpm
